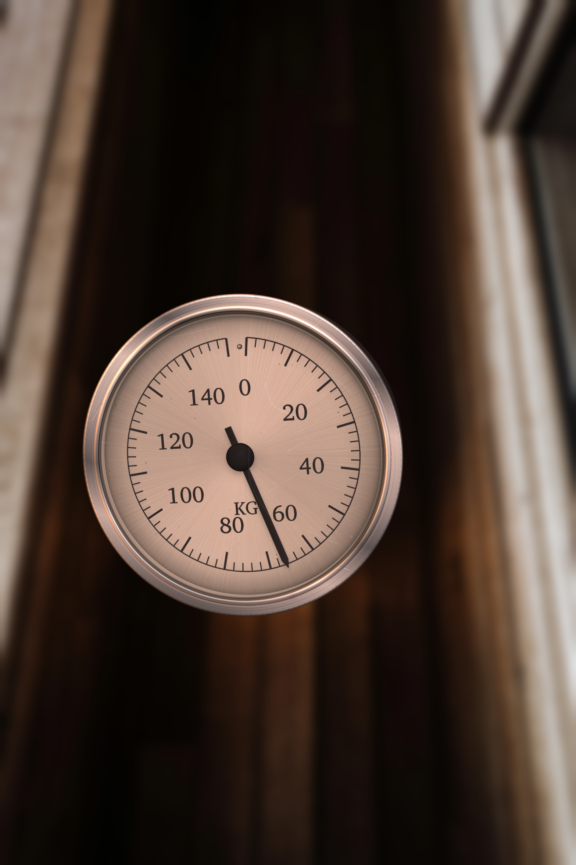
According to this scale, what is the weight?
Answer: 66 kg
